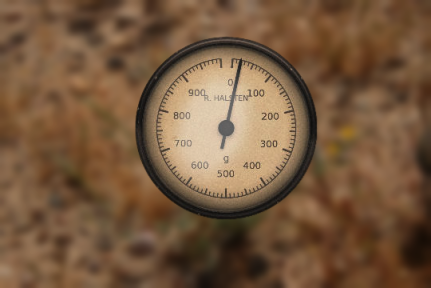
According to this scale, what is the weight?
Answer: 20 g
